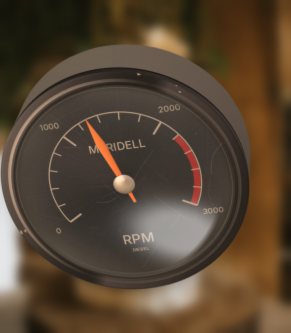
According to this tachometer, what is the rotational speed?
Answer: 1300 rpm
